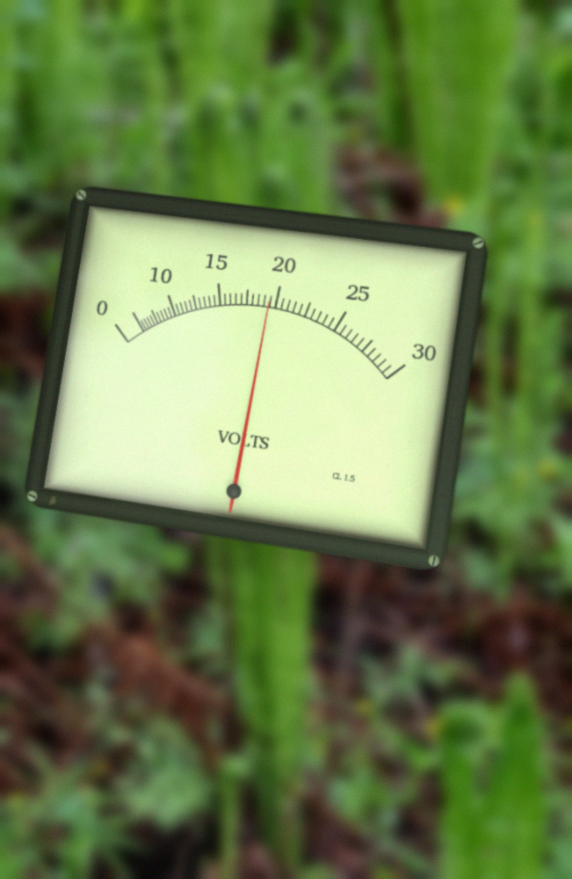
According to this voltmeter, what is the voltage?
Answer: 19.5 V
